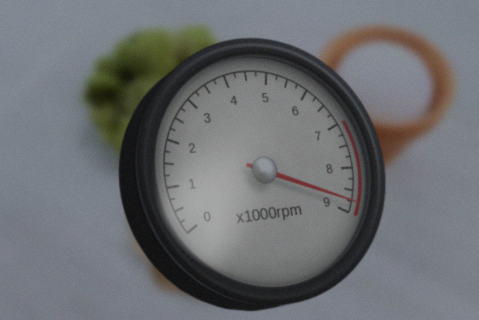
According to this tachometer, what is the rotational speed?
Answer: 8750 rpm
